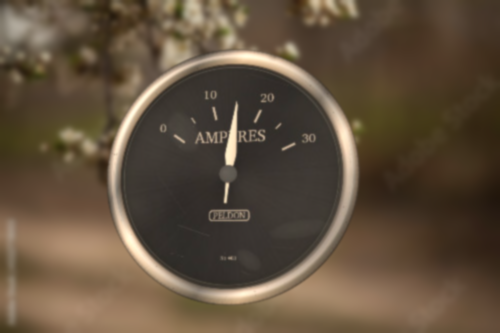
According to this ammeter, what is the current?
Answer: 15 A
